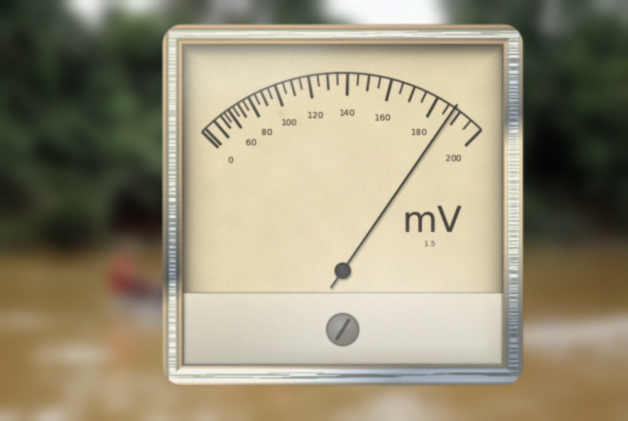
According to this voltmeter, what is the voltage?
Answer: 187.5 mV
